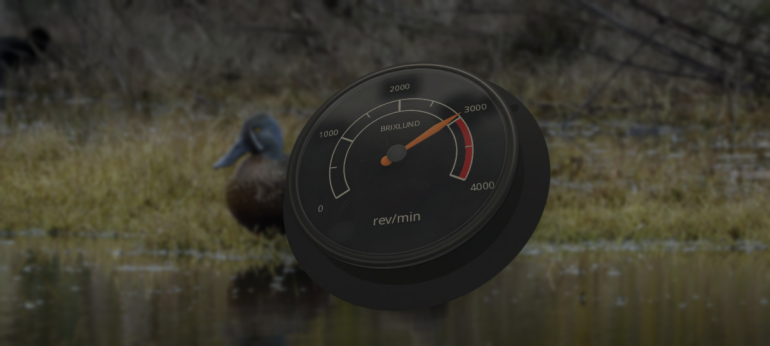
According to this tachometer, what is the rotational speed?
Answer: 3000 rpm
